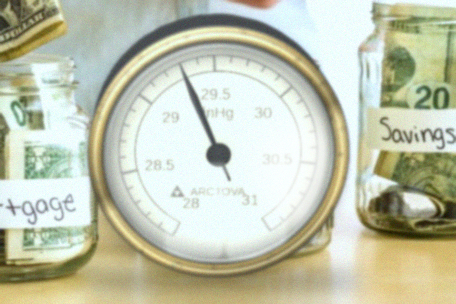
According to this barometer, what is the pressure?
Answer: 29.3 inHg
